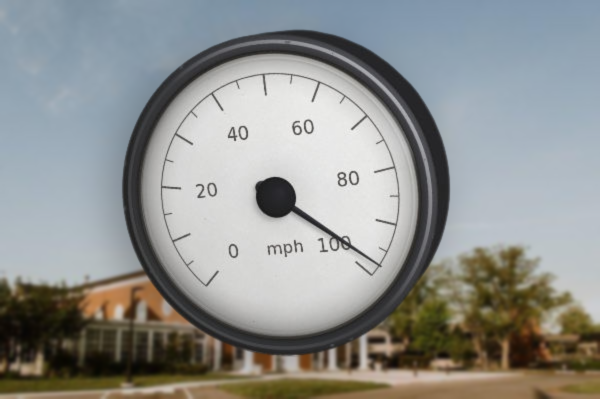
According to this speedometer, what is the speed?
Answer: 97.5 mph
